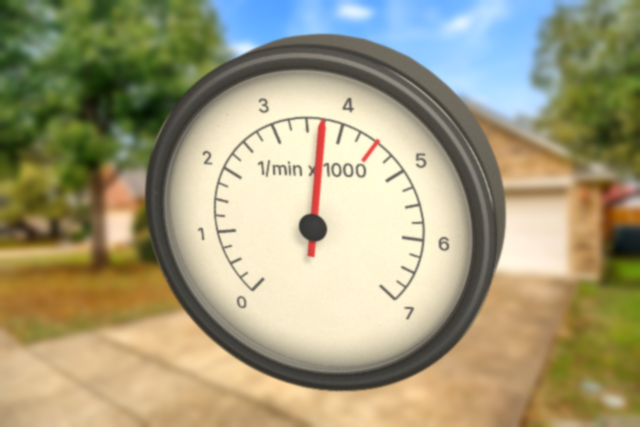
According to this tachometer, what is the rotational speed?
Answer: 3750 rpm
